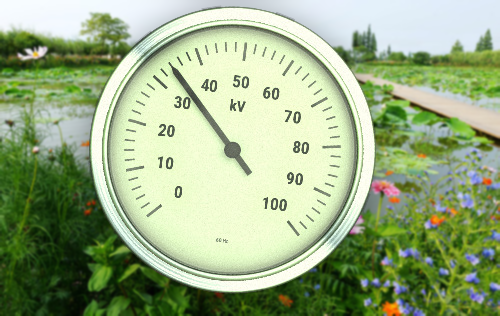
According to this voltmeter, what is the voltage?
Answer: 34 kV
